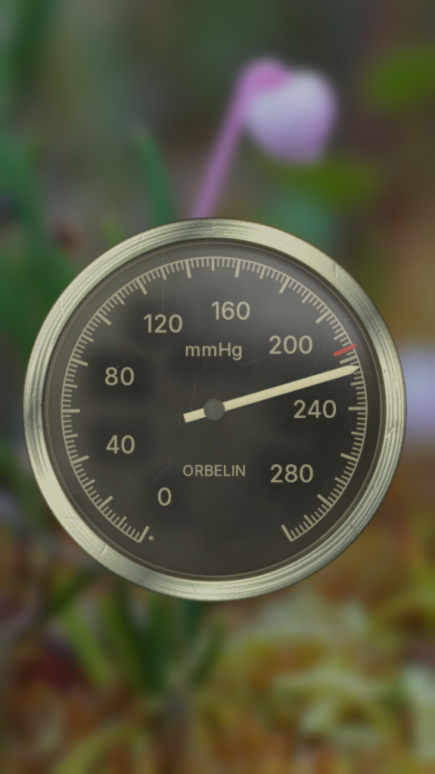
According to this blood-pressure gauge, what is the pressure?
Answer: 224 mmHg
